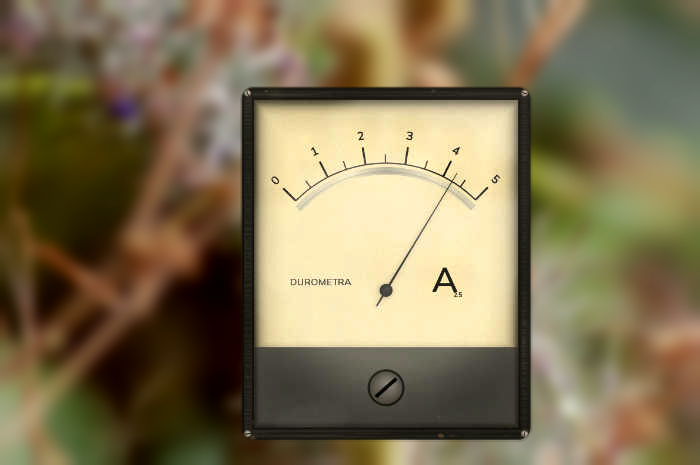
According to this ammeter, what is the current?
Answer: 4.25 A
